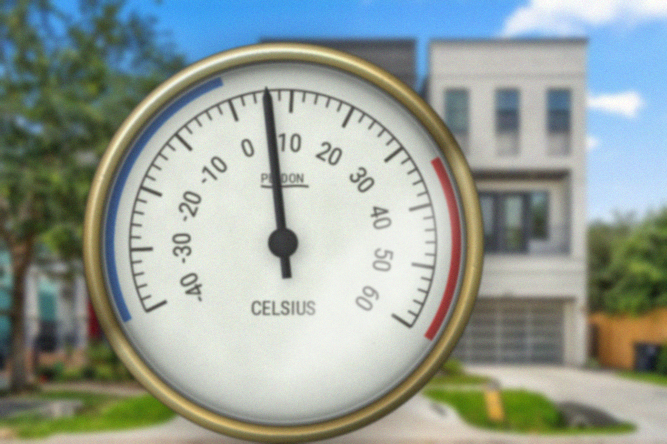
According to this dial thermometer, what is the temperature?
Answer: 6 °C
